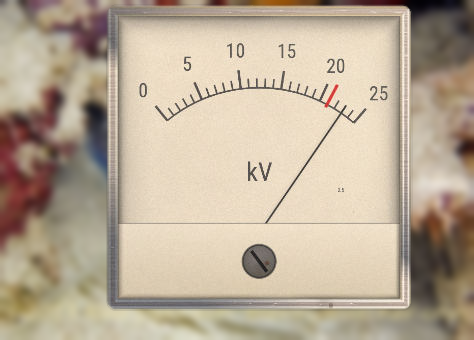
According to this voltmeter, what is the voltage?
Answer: 23 kV
